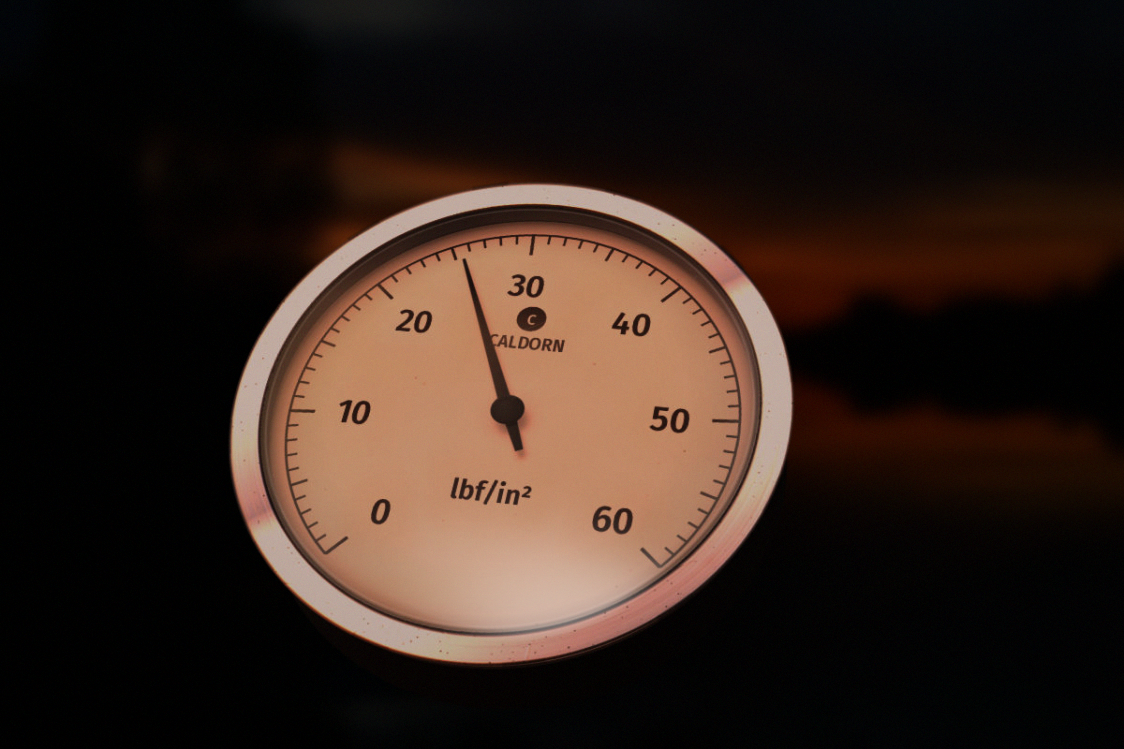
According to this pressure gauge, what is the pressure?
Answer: 25.5 psi
